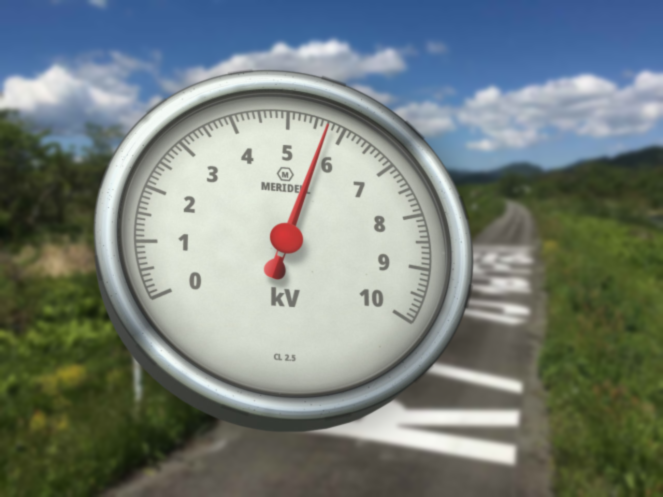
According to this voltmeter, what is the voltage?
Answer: 5.7 kV
